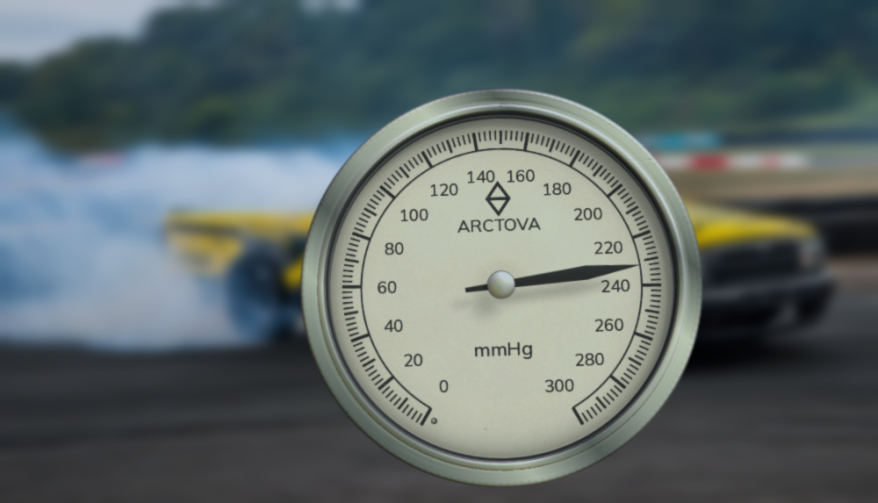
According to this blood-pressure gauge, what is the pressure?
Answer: 232 mmHg
